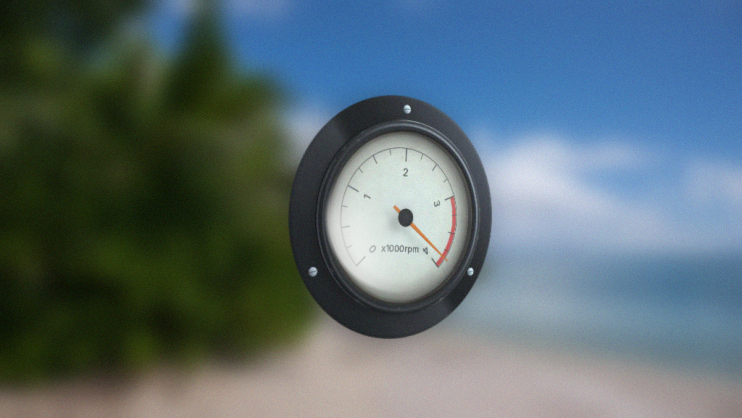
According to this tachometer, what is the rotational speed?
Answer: 3875 rpm
